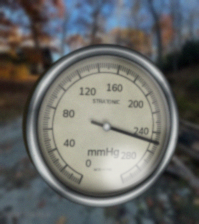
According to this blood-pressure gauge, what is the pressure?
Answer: 250 mmHg
